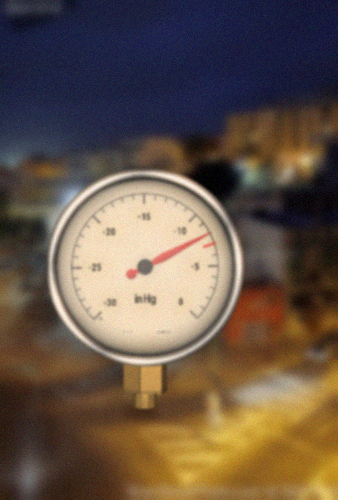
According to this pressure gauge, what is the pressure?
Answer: -8 inHg
